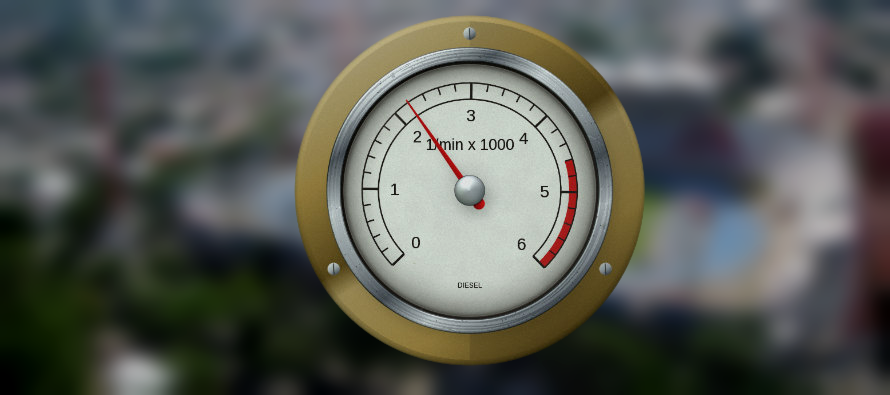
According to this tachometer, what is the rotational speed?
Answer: 2200 rpm
